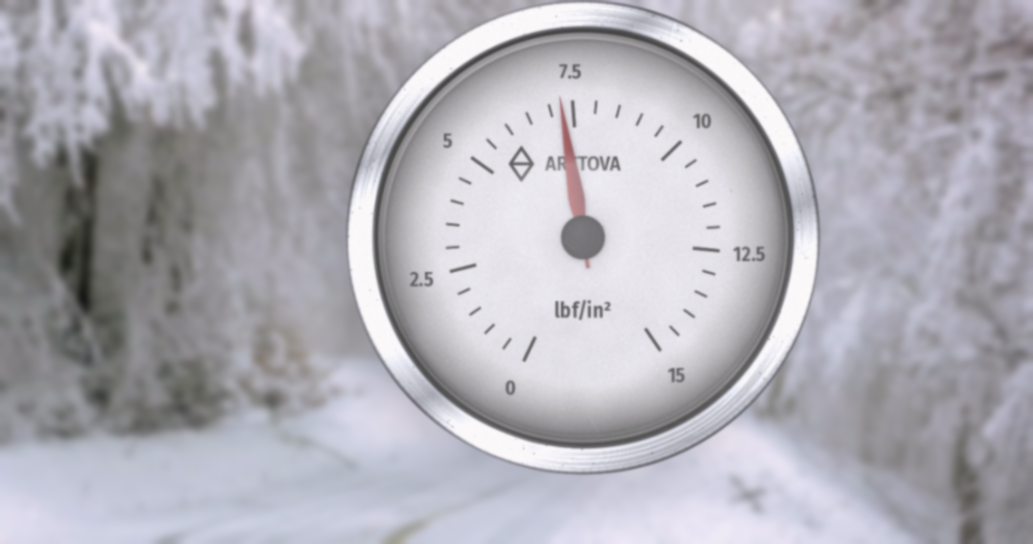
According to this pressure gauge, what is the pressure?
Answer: 7.25 psi
